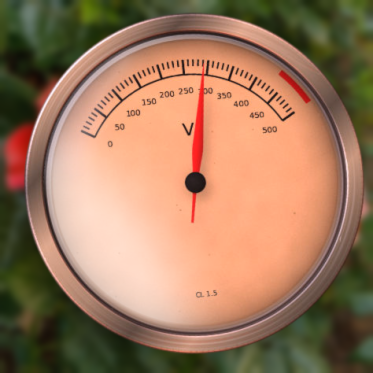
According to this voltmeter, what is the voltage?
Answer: 290 V
